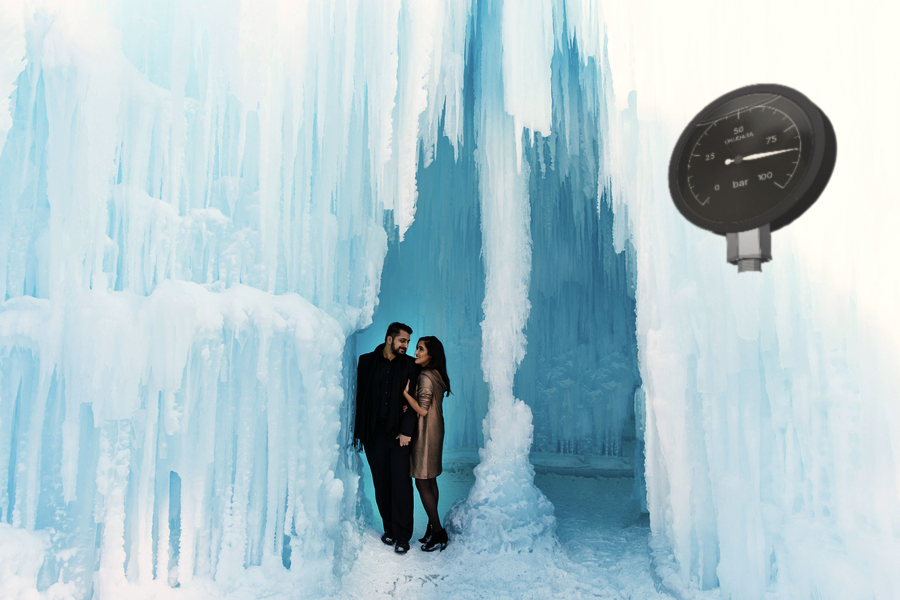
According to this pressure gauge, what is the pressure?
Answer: 85 bar
